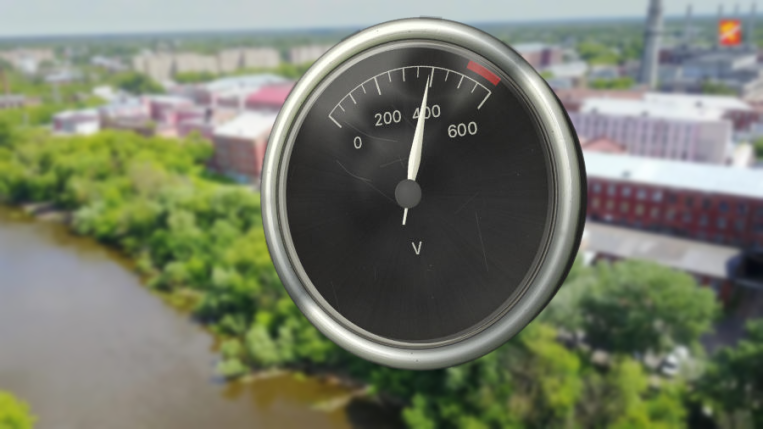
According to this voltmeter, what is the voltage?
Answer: 400 V
